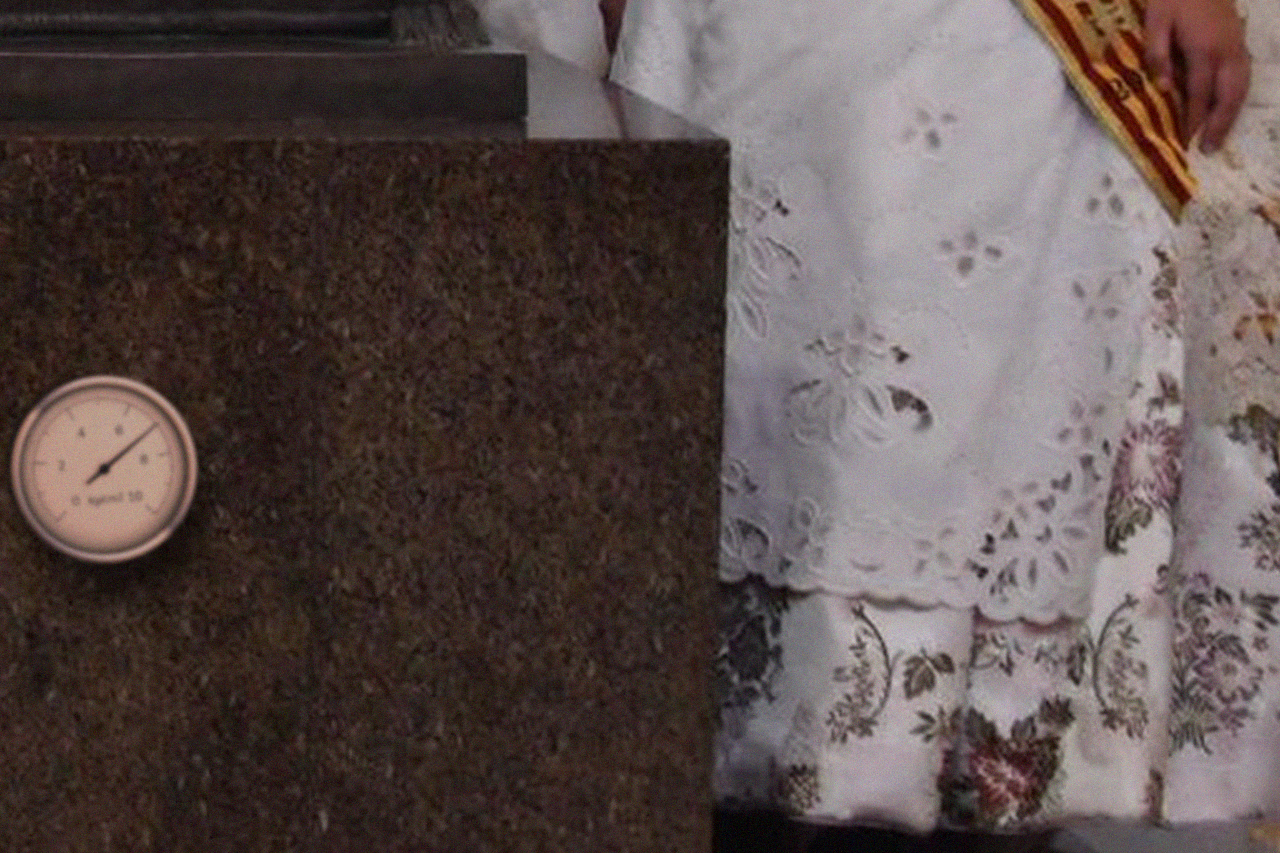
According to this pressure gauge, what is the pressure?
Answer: 7 kg/cm²
